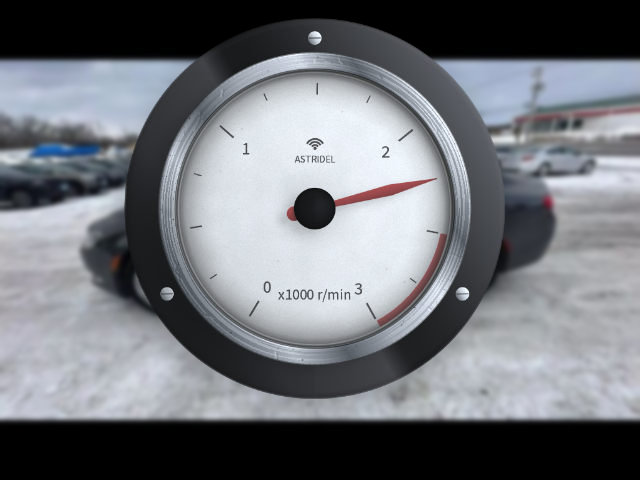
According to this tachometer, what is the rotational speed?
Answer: 2250 rpm
